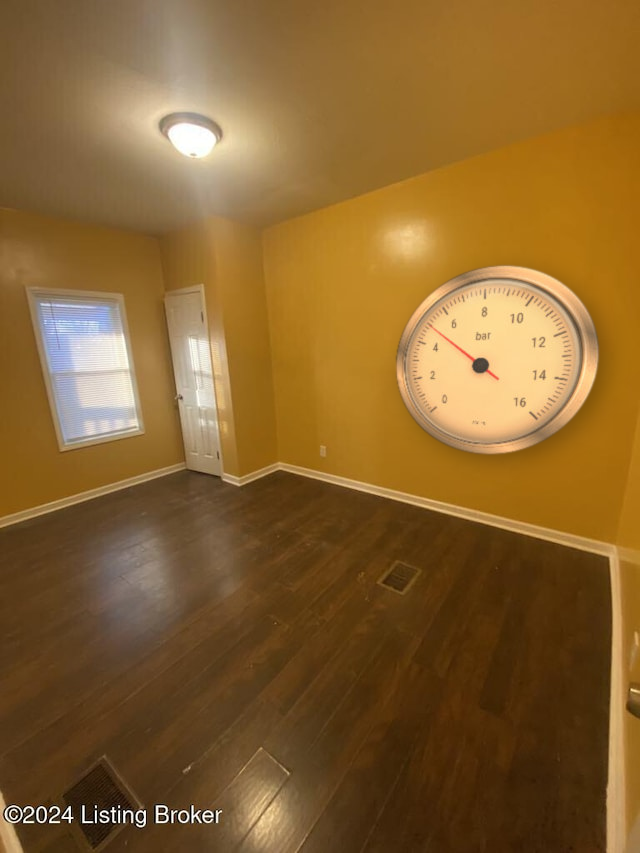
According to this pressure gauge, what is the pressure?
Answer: 5 bar
